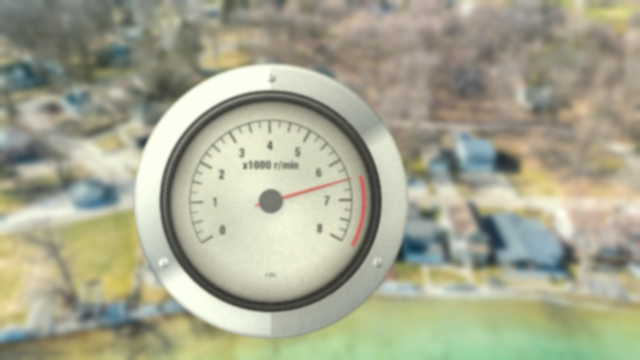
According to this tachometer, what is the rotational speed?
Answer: 6500 rpm
